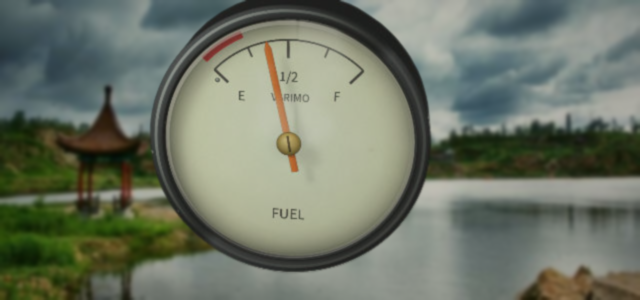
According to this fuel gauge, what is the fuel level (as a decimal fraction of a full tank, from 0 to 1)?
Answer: 0.375
